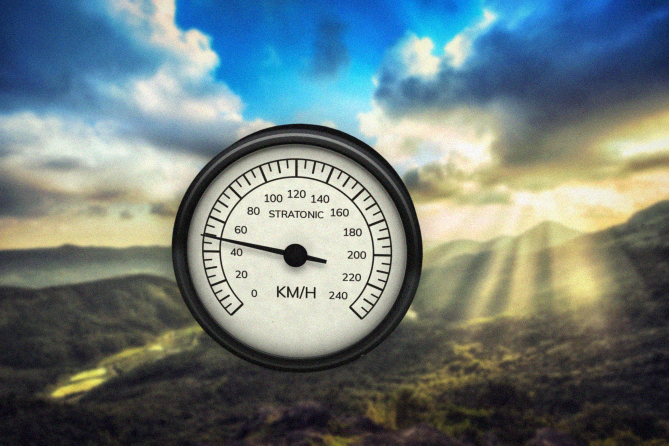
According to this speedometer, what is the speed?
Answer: 50 km/h
